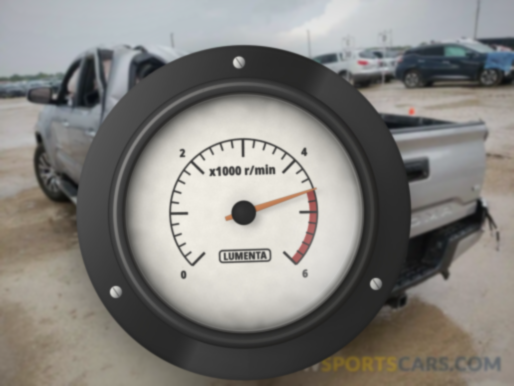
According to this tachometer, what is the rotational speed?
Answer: 4600 rpm
